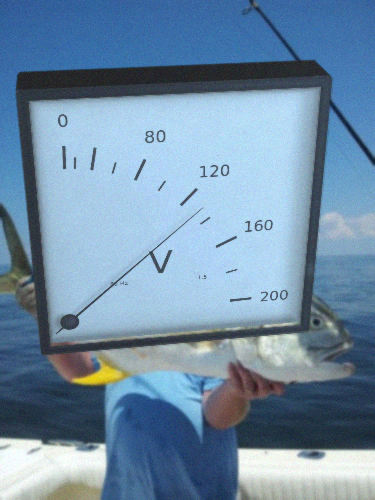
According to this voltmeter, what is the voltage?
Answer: 130 V
